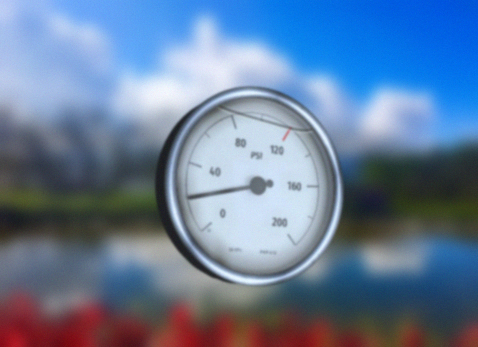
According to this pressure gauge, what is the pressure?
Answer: 20 psi
